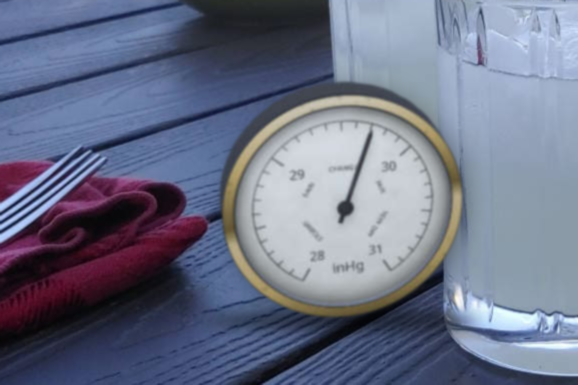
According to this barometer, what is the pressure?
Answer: 29.7 inHg
